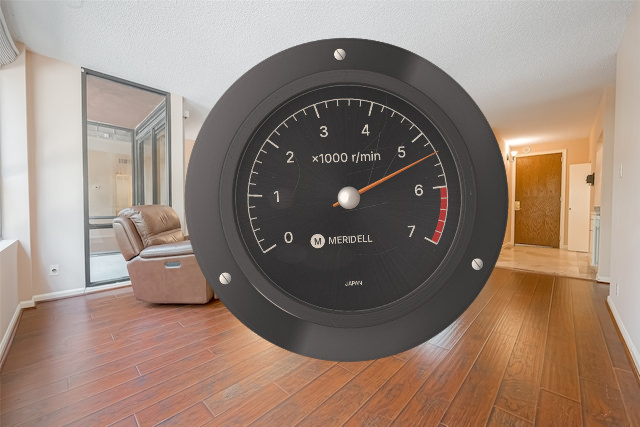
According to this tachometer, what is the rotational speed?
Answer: 5400 rpm
